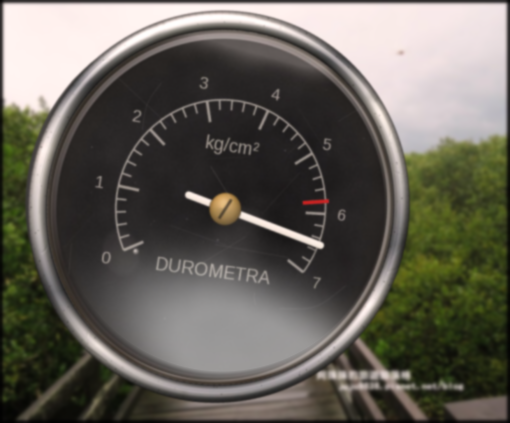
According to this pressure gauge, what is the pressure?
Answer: 6.5 kg/cm²
